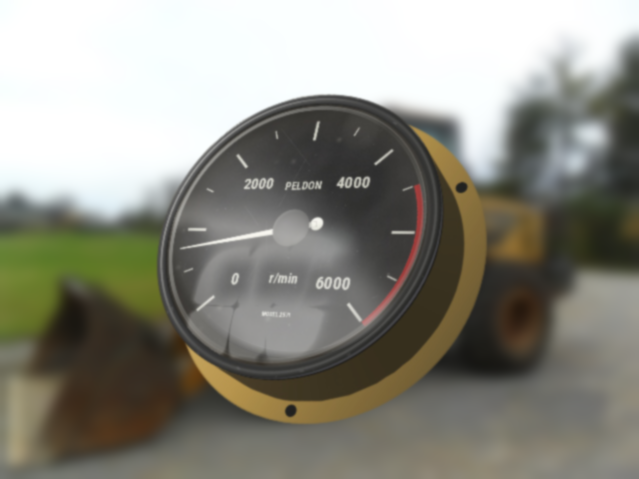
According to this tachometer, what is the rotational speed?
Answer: 750 rpm
